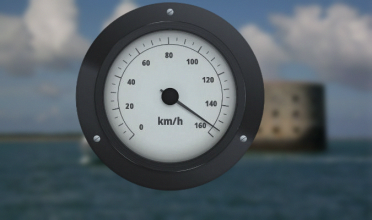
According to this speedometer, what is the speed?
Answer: 155 km/h
